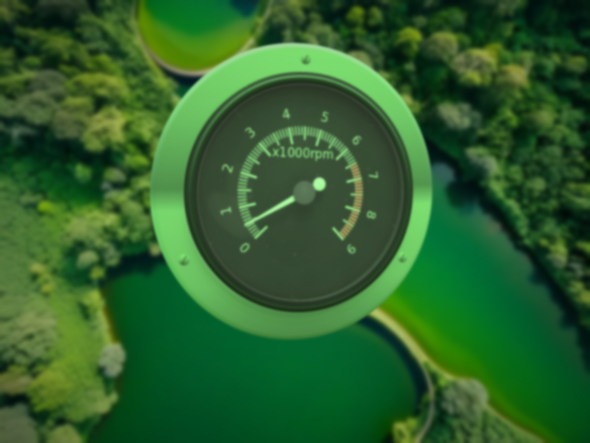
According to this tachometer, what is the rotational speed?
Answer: 500 rpm
